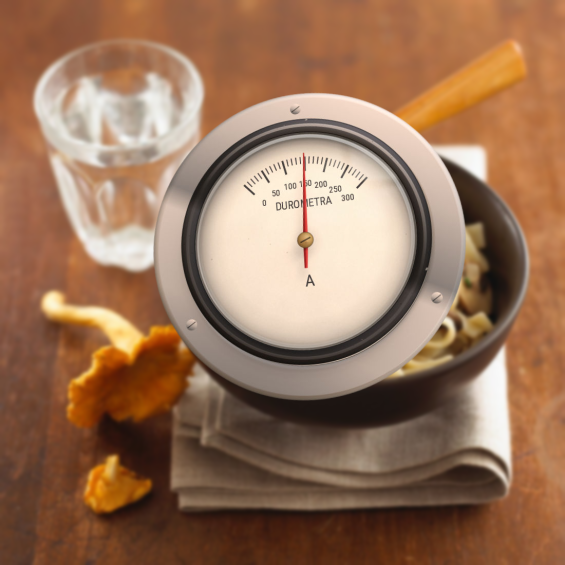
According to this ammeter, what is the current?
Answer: 150 A
